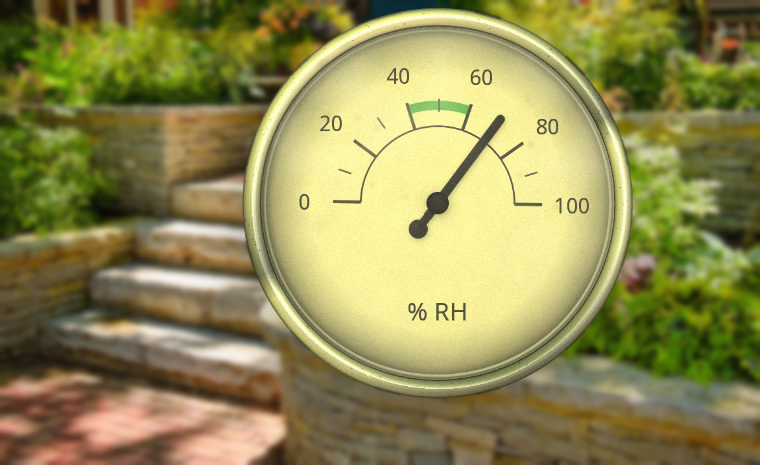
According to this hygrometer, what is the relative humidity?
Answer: 70 %
